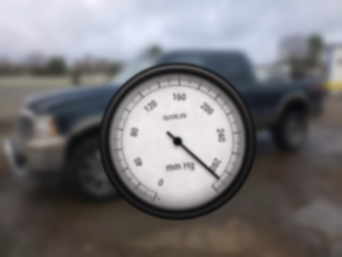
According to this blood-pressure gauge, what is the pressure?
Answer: 290 mmHg
